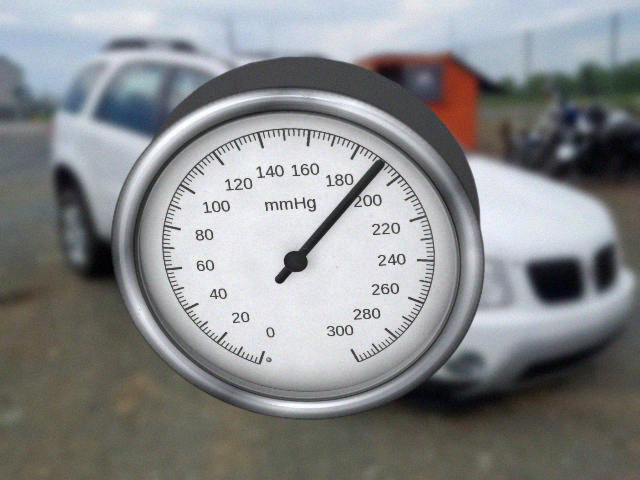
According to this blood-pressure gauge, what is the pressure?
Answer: 190 mmHg
